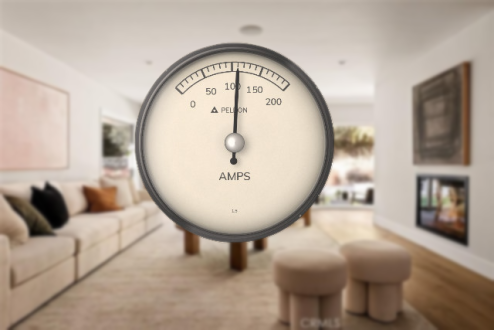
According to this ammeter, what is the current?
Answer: 110 A
